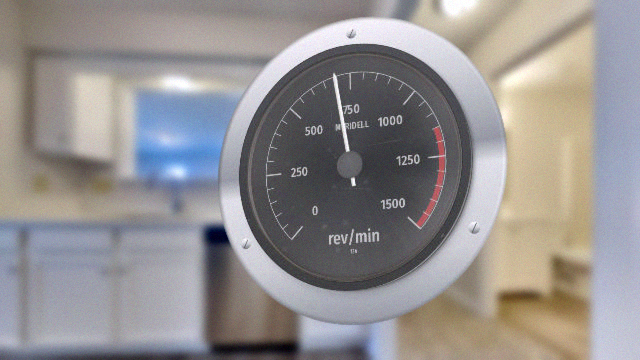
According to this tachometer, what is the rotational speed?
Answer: 700 rpm
